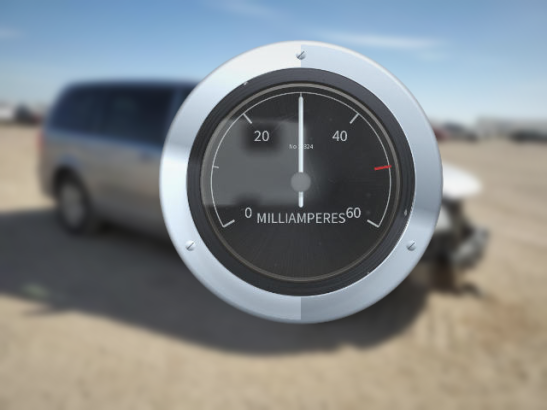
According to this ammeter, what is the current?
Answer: 30 mA
